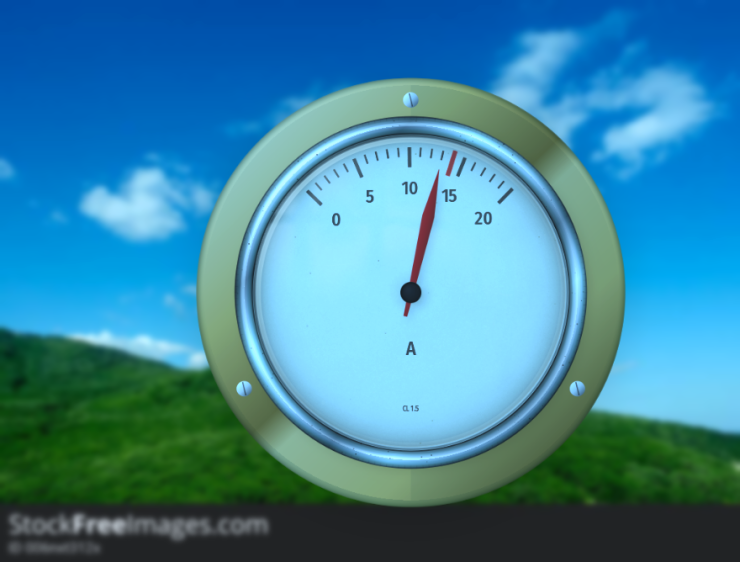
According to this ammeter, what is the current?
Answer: 13 A
